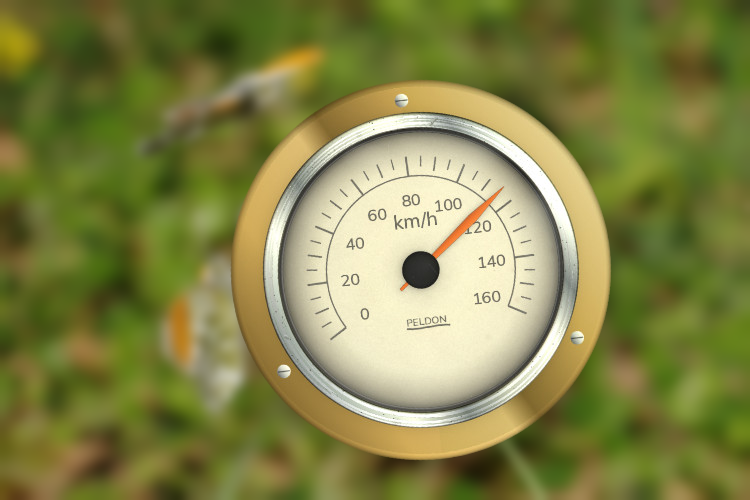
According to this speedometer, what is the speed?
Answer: 115 km/h
